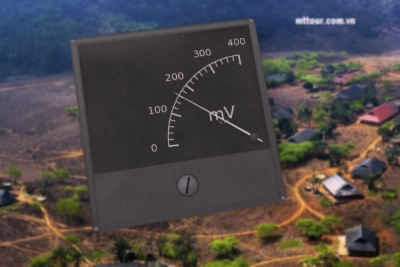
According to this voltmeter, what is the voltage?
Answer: 160 mV
